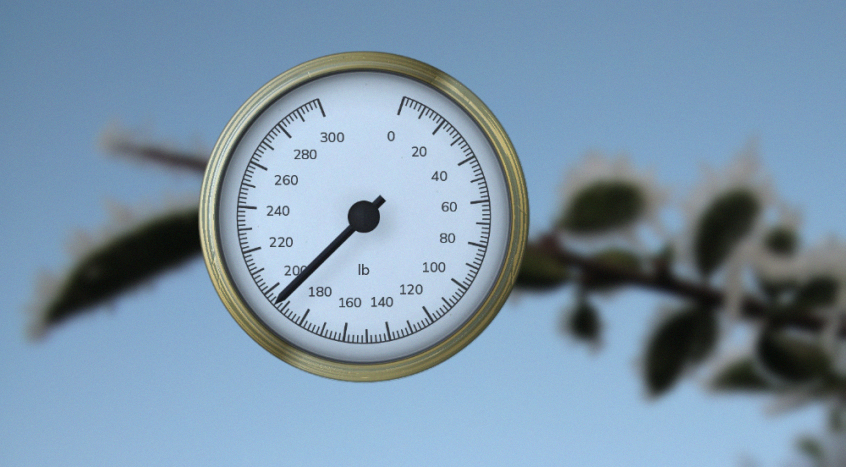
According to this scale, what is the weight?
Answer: 194 lb
